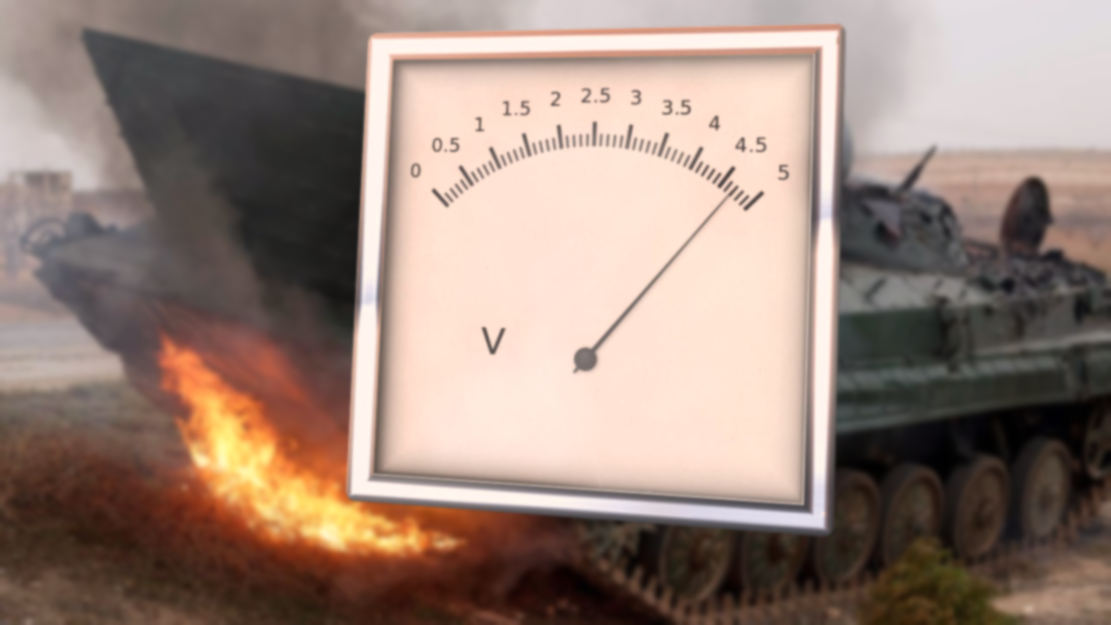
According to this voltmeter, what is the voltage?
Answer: 4.7 V
